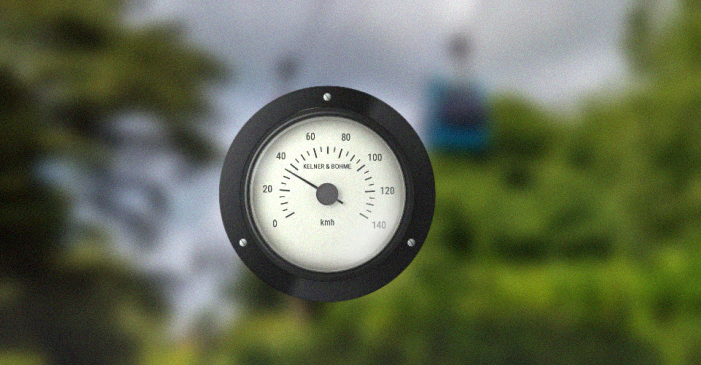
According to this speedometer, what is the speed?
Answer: 35 km/h
